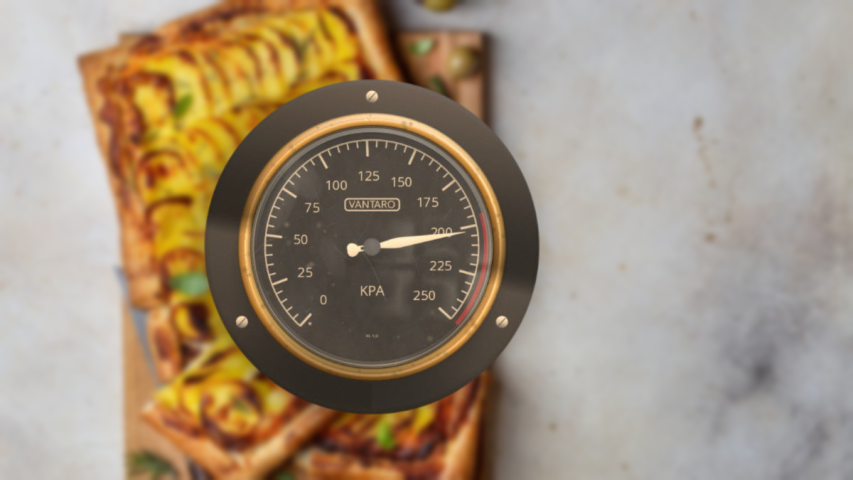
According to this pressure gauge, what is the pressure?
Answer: 202.5 kPa
